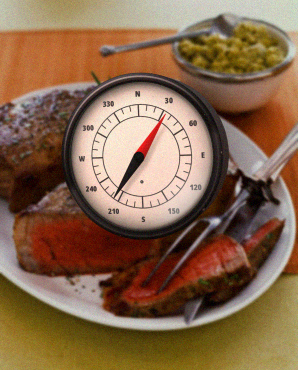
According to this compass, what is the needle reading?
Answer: 35 °
